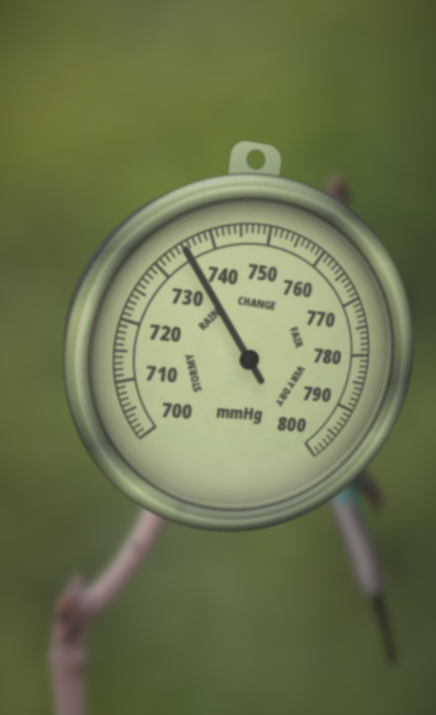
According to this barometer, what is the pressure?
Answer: 735 mmHg
